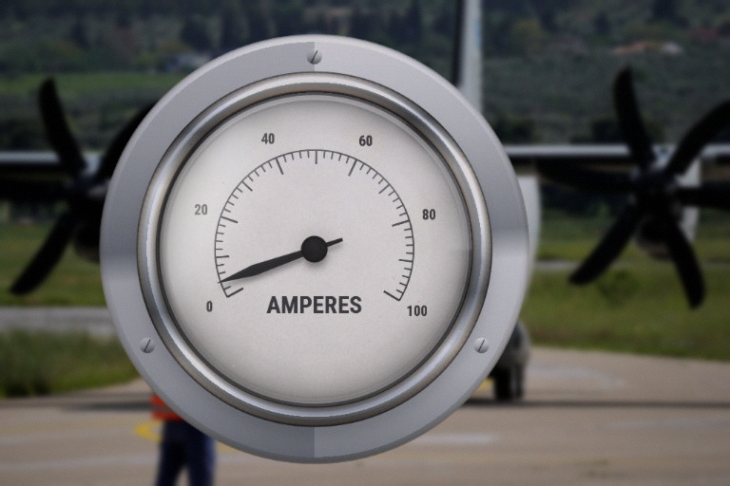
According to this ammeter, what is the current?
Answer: 4 A
